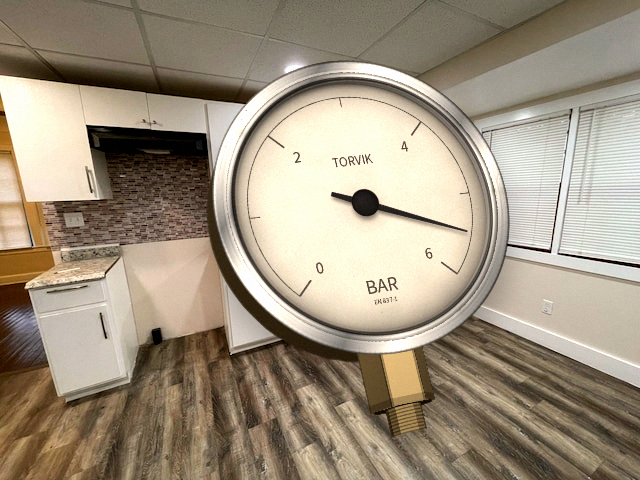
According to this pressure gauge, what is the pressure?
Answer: 5.5 bar
